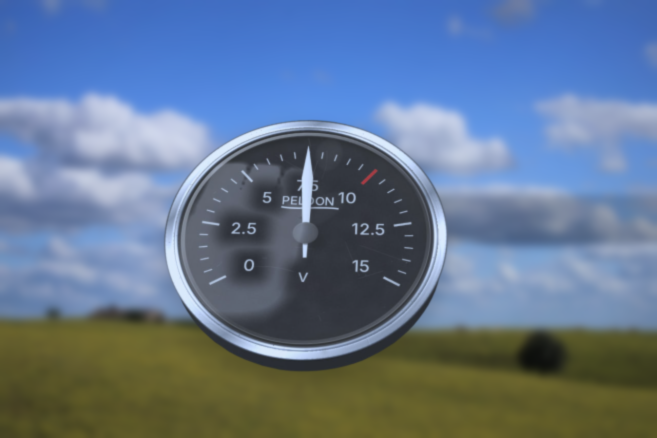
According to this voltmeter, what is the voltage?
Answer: 7.5 V
